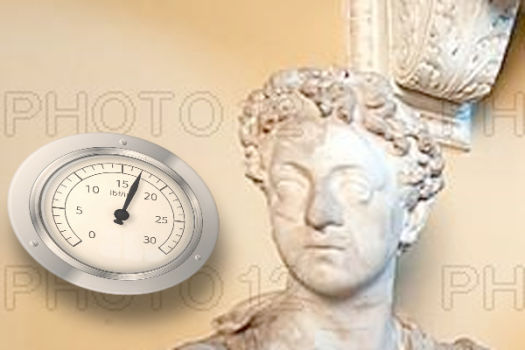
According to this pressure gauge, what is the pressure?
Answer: 17 psi
